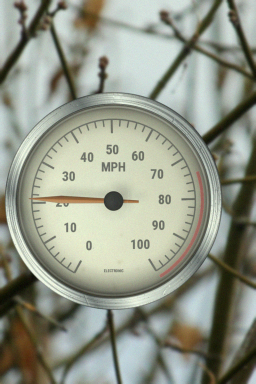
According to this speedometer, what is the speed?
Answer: 21 mph
